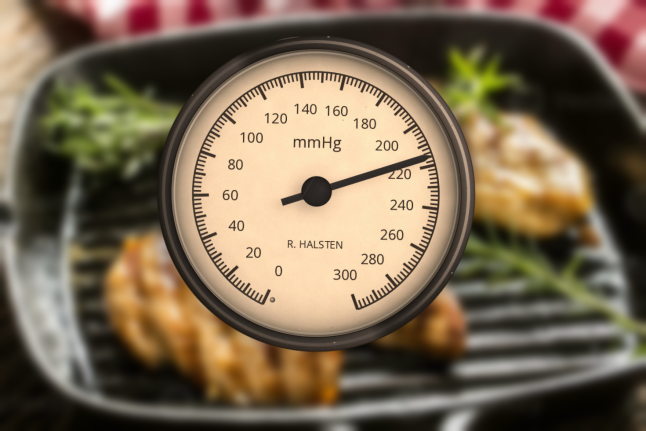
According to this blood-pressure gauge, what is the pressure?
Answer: 216 mmHg
